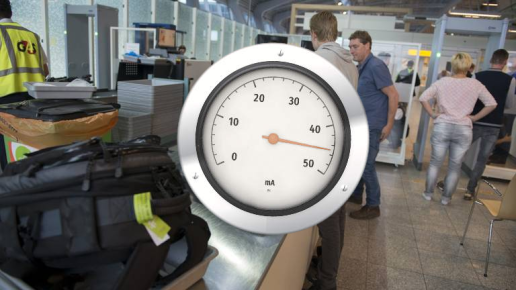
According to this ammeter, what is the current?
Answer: 45 mA
